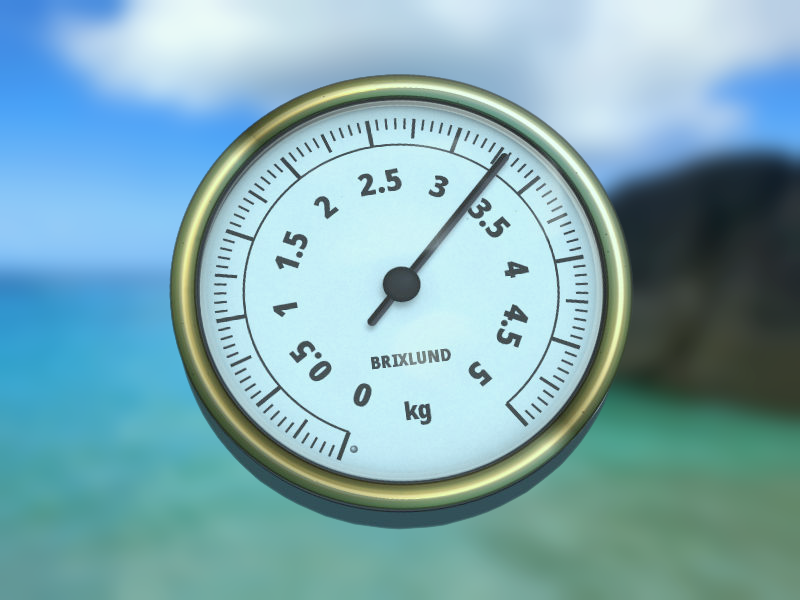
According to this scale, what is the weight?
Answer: 3.3 kg
